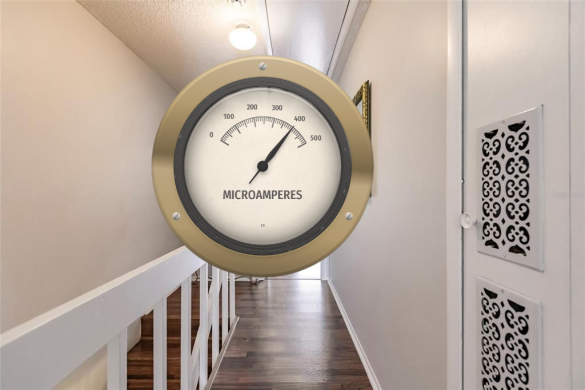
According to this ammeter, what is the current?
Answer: 400 µA
